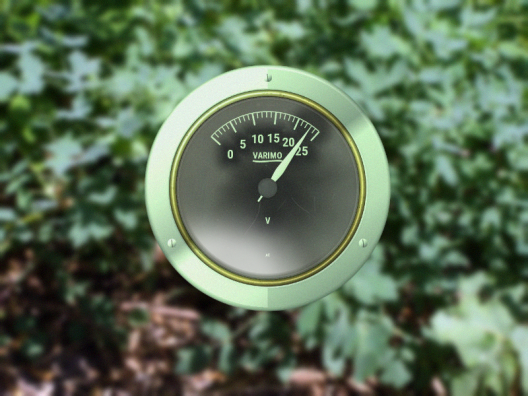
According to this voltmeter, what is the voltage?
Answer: 23 V
